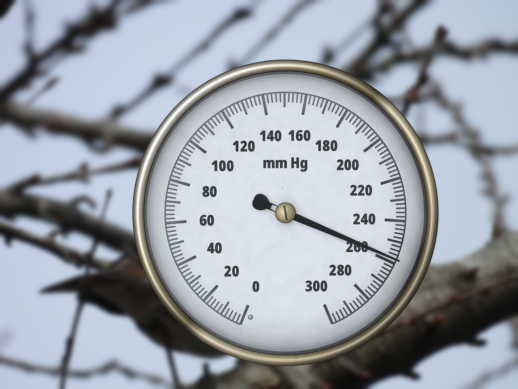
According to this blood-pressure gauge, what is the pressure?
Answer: 258 mmHg
